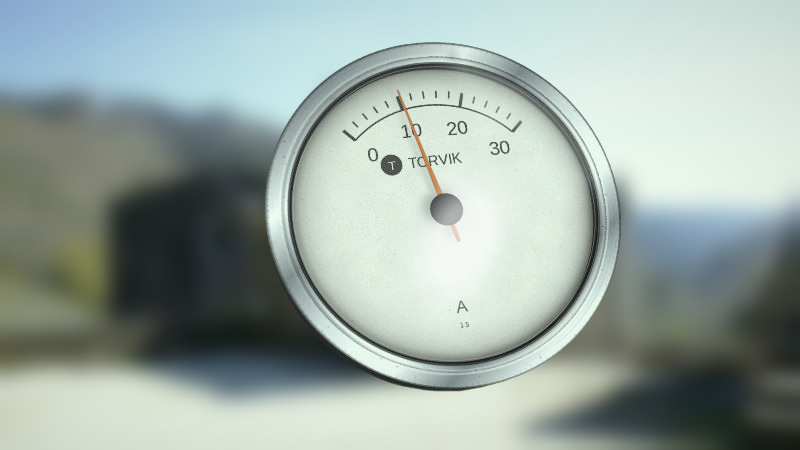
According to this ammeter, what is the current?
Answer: 10 A
